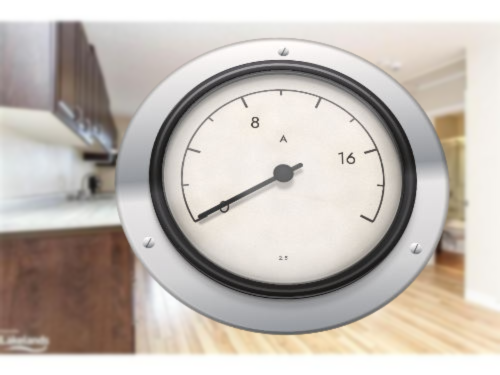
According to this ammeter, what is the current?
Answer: 0 A
